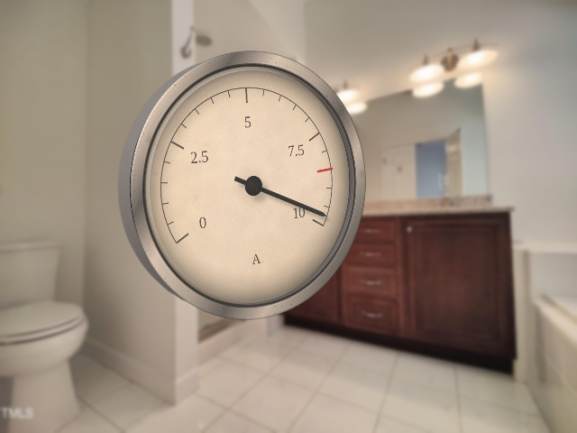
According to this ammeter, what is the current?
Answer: 9.75 A
